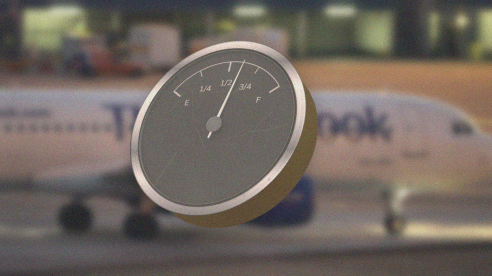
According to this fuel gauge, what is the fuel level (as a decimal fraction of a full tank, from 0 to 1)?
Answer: 0.625
